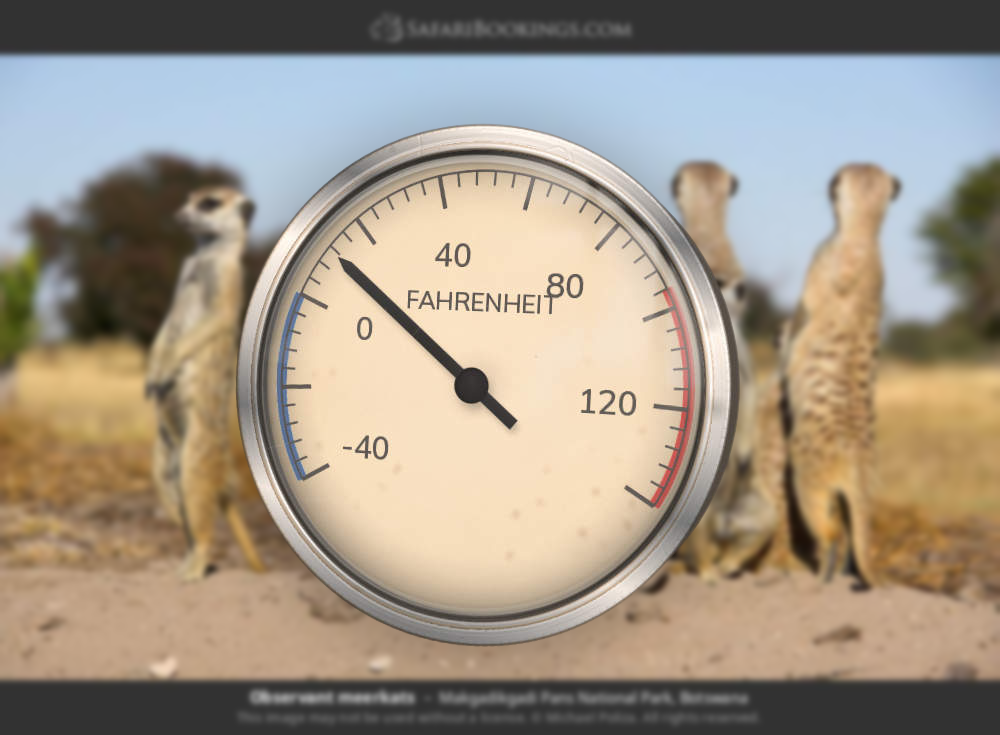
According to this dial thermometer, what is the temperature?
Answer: 12 °F
